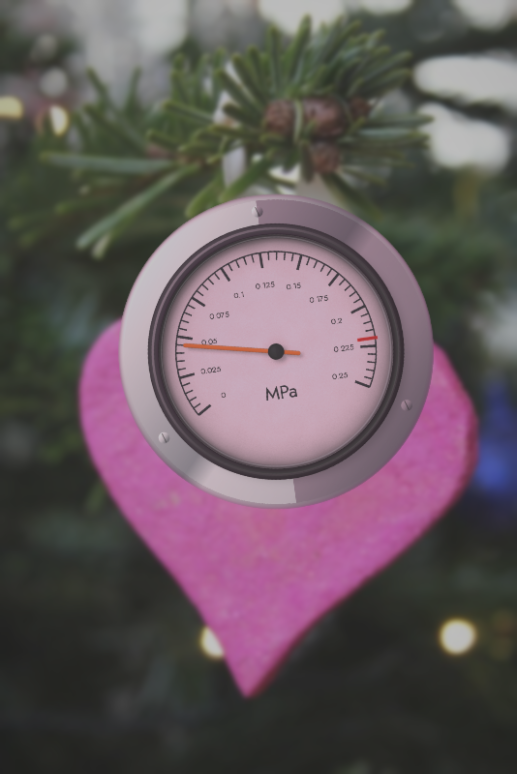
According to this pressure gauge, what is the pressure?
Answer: 0.045 MPa
